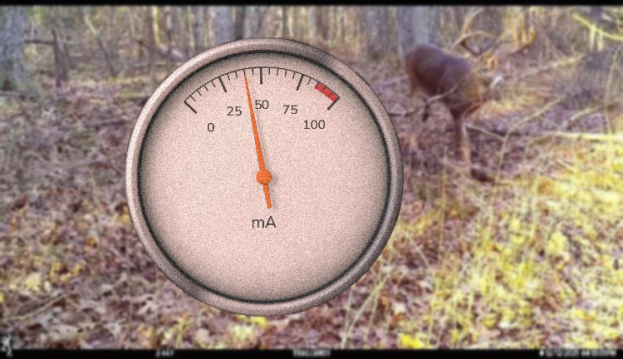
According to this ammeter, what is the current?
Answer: 40 mA
